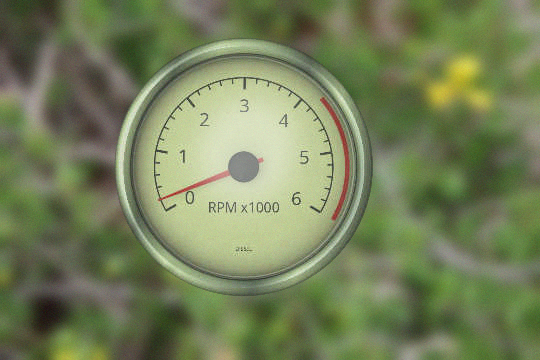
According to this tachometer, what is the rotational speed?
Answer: 200 rpm
